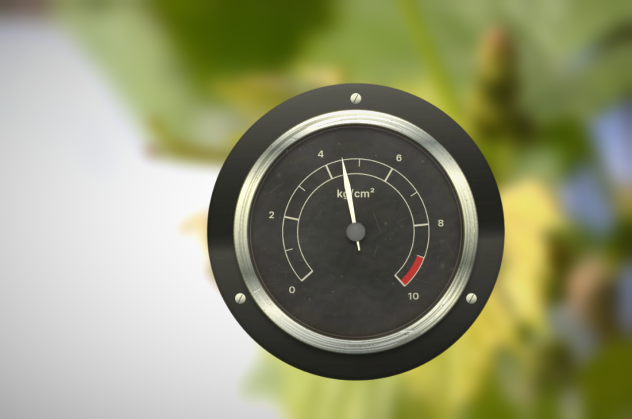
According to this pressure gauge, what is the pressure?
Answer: 4.5 kg/cm²
